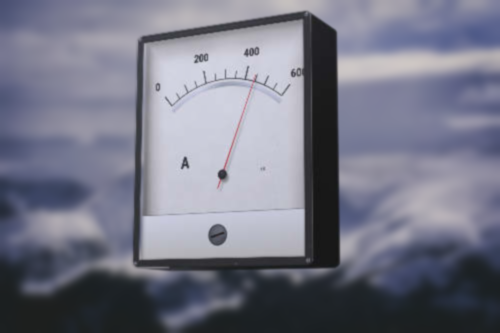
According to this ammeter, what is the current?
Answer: 450 A
